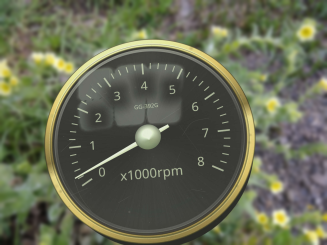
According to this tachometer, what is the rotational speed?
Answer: 200 rpm
